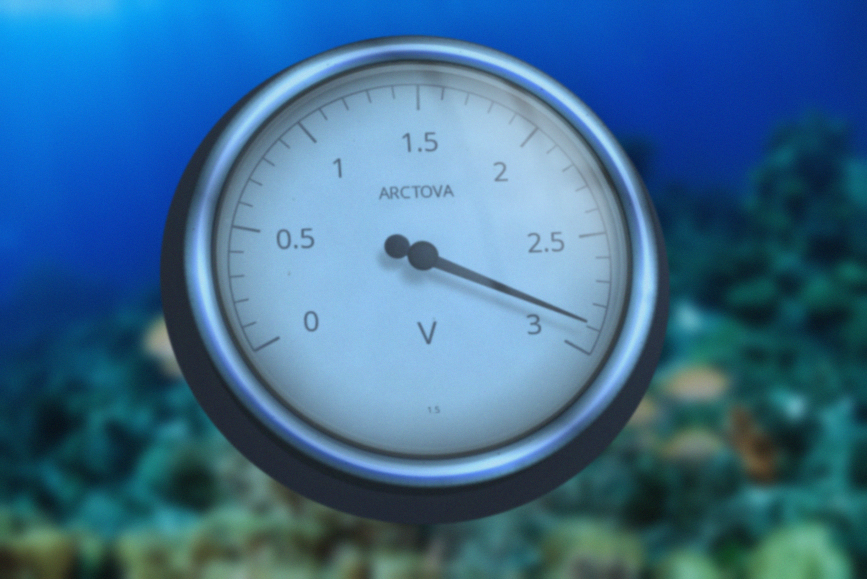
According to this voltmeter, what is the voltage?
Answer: 2.9 V
